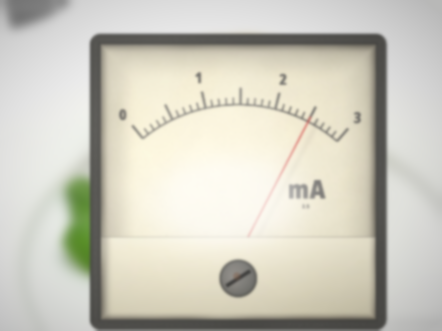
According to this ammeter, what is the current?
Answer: 2.5 mA
